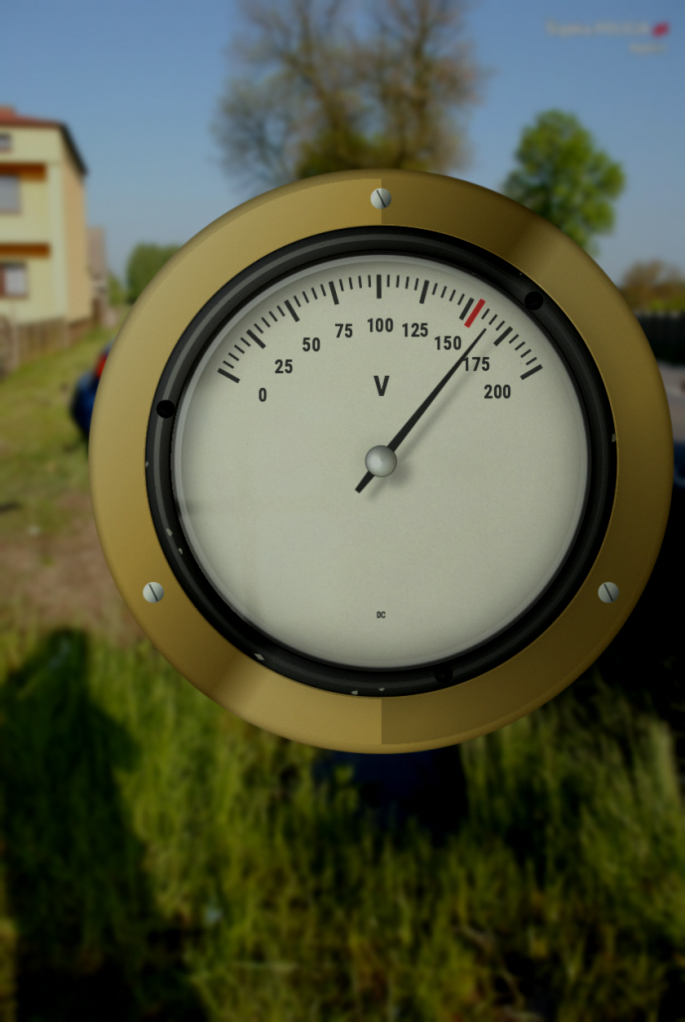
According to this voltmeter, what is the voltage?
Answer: 165 V
